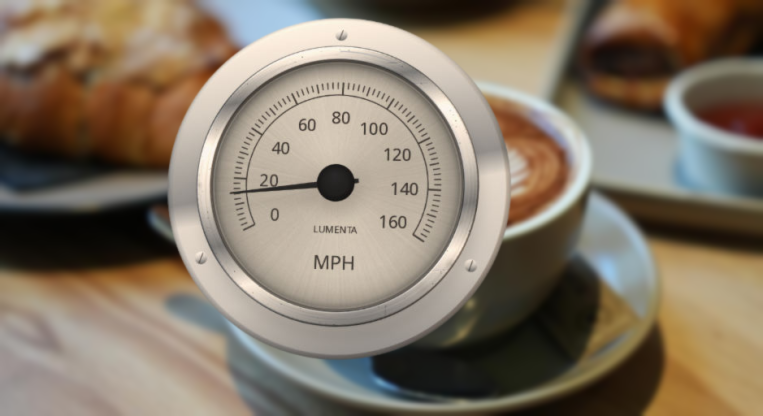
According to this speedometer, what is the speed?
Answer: 14 mph
